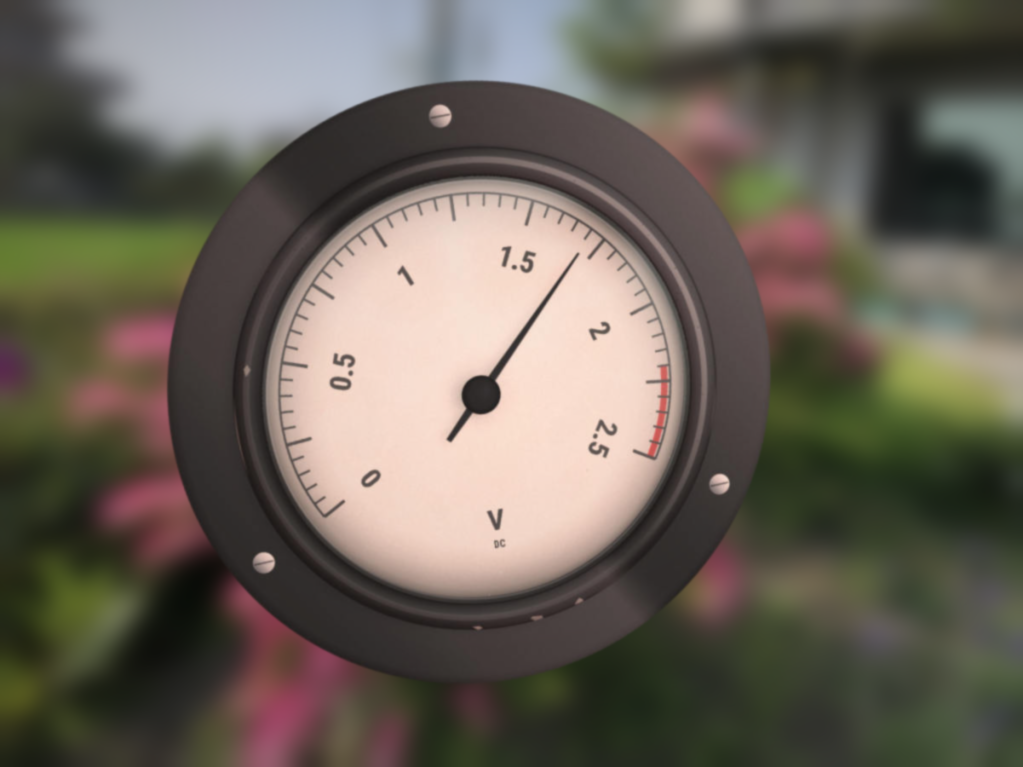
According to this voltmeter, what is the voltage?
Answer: 1.7 V
